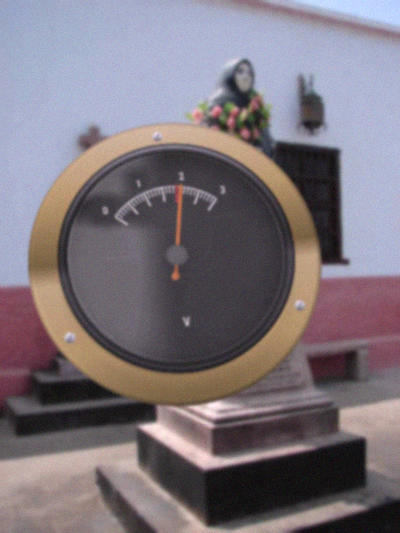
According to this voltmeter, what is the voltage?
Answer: 2 V
